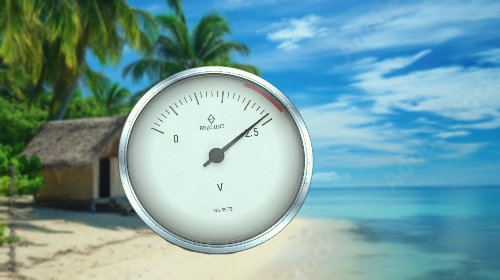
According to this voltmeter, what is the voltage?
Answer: 2.4 V
